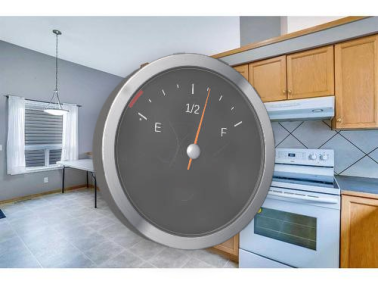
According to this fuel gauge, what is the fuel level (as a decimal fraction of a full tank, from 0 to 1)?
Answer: 0.625
